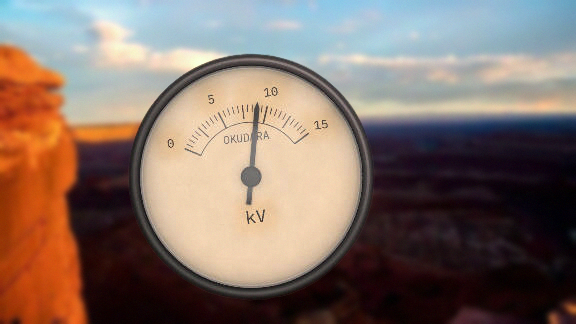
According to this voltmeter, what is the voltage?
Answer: 9 kV
